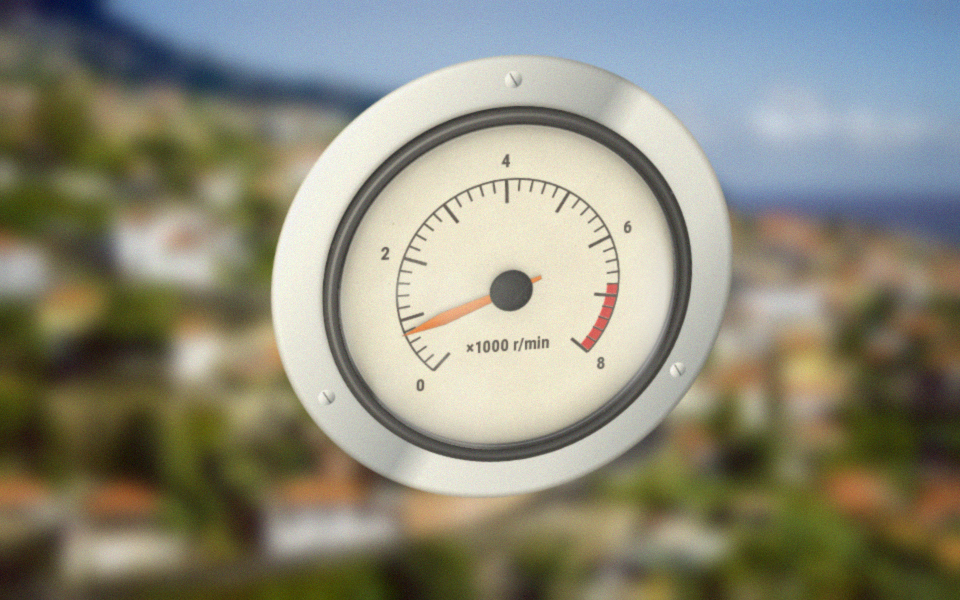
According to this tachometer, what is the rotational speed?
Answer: 800 rpm
